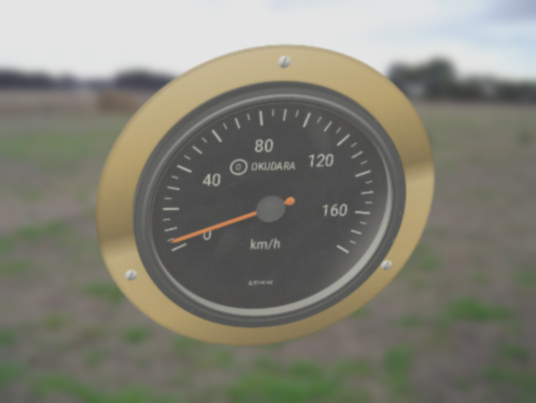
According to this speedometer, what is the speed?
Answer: 5 km/h
